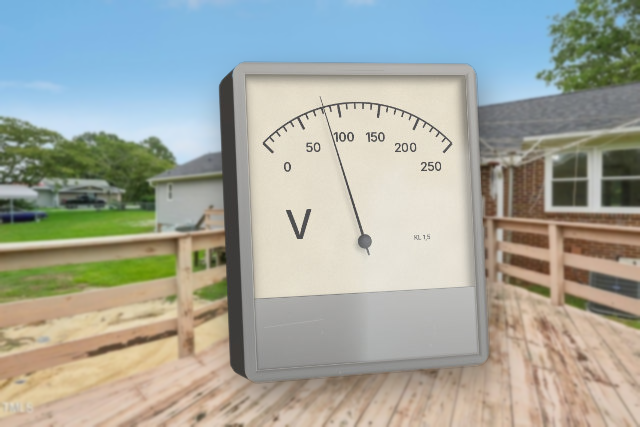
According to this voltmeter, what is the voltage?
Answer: 80 V
